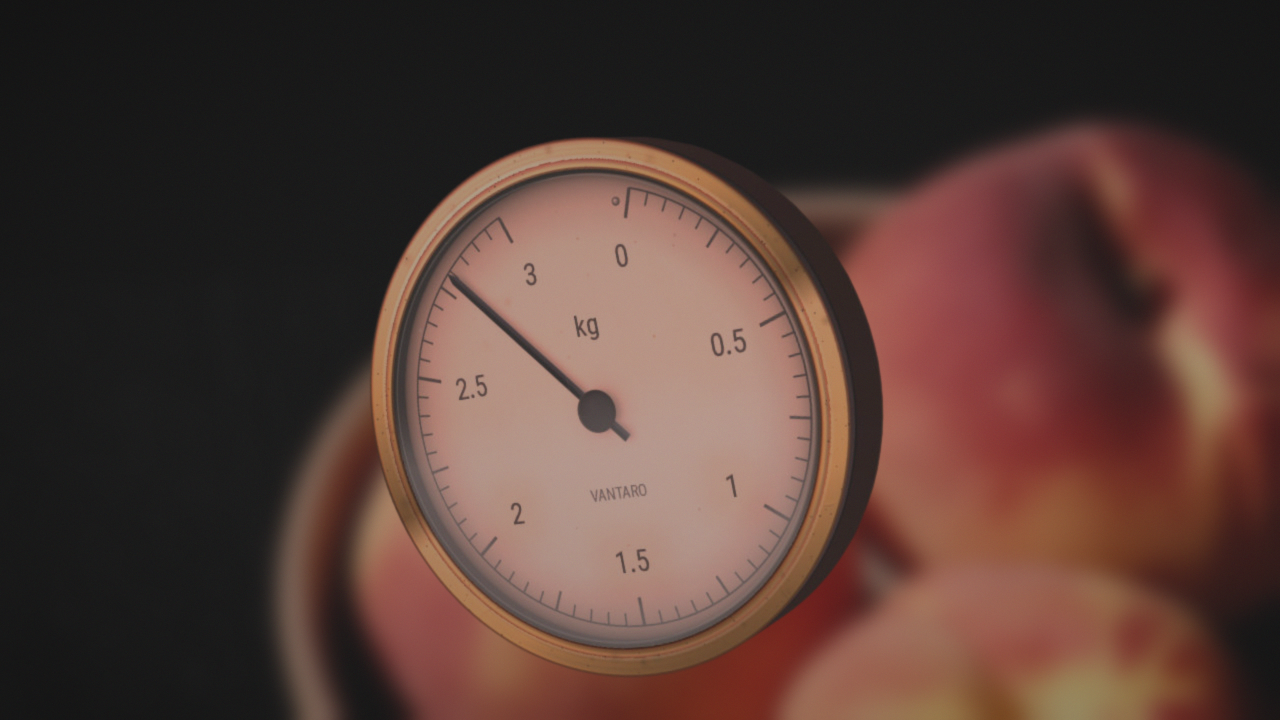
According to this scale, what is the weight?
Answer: 2.8 kg
